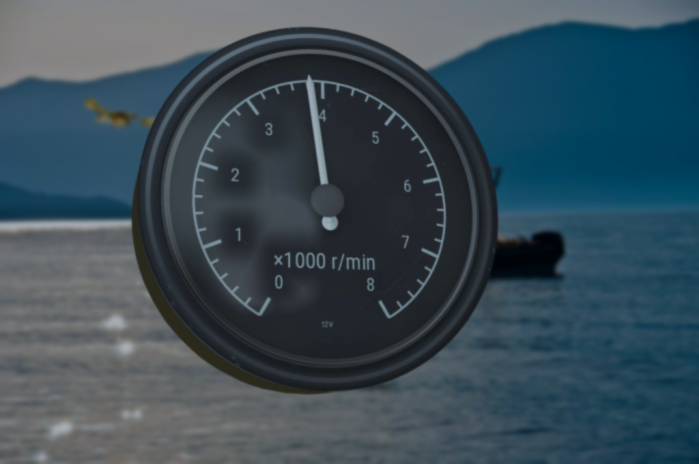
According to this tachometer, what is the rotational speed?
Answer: 3800 rpm
